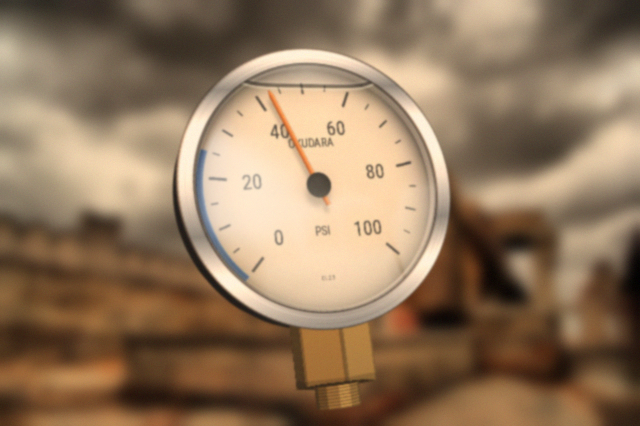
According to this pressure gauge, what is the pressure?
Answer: 42.5 psi
